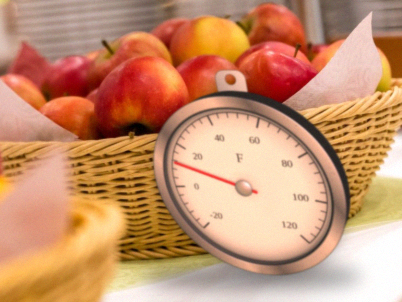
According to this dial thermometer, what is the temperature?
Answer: 12 °F
